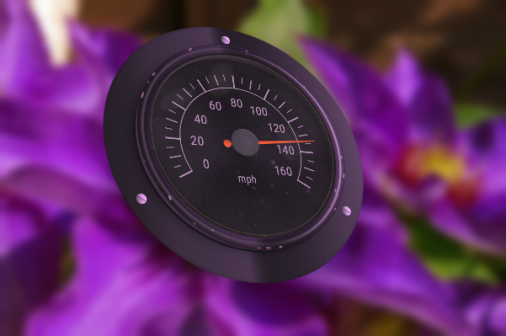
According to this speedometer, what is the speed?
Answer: 135 mph
